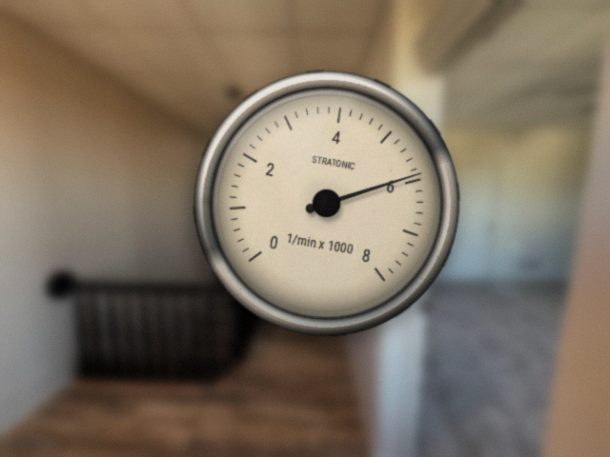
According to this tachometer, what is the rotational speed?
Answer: 5900 rpm
